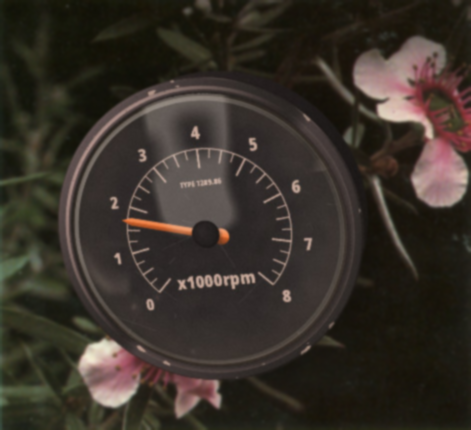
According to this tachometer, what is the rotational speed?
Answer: 1750 rpm
